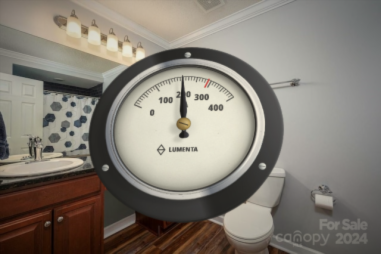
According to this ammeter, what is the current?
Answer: 200 A
